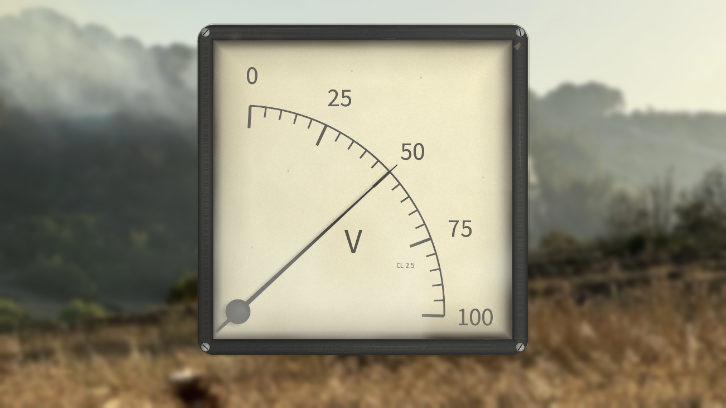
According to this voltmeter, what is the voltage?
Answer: 50 V
